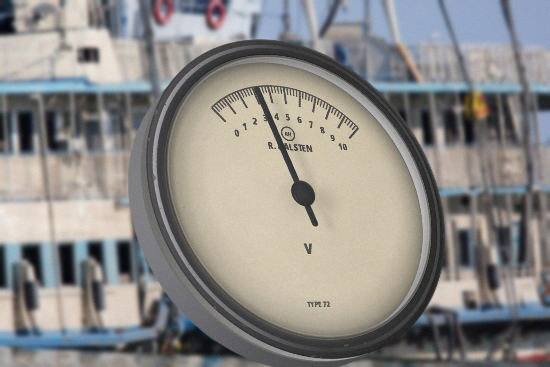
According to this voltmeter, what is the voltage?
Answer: 3 V
